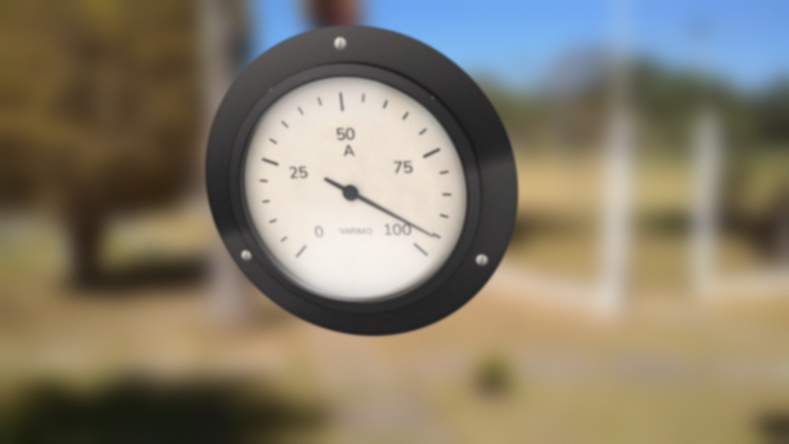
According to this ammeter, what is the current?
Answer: 95 A
